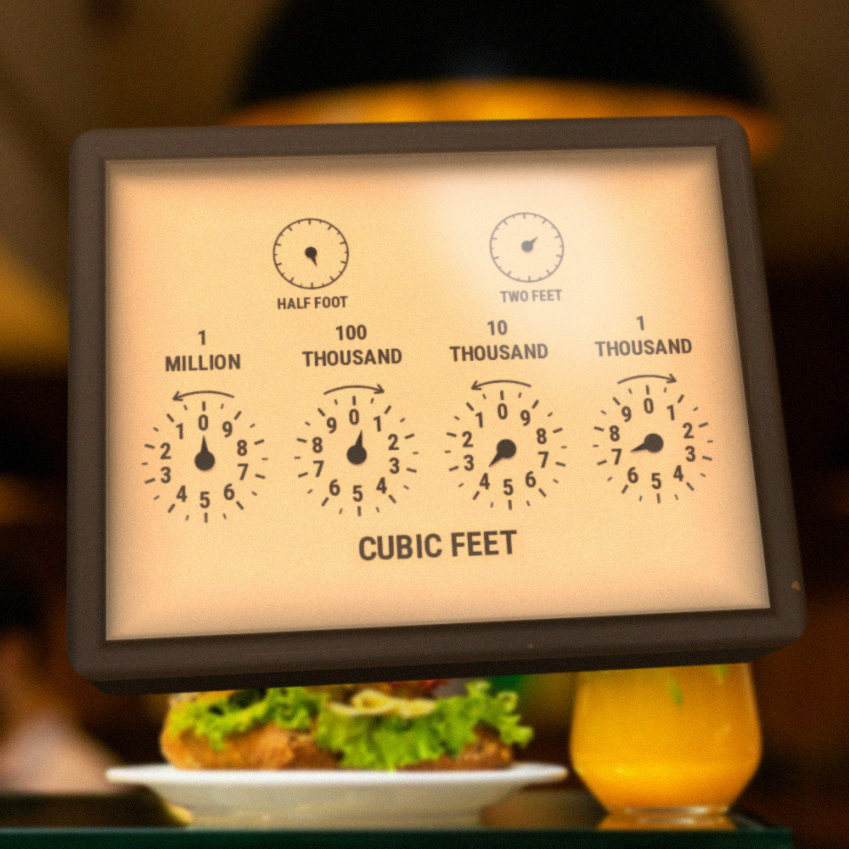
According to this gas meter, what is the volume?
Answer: 3700 ft³
